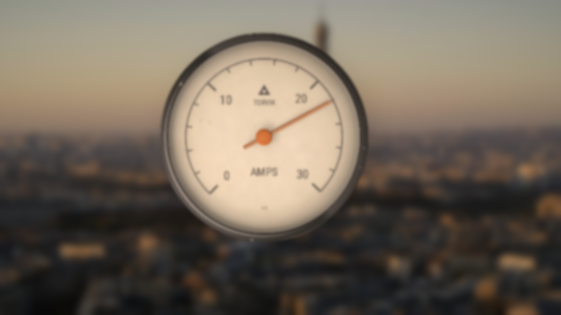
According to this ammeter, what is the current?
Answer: 22 A
